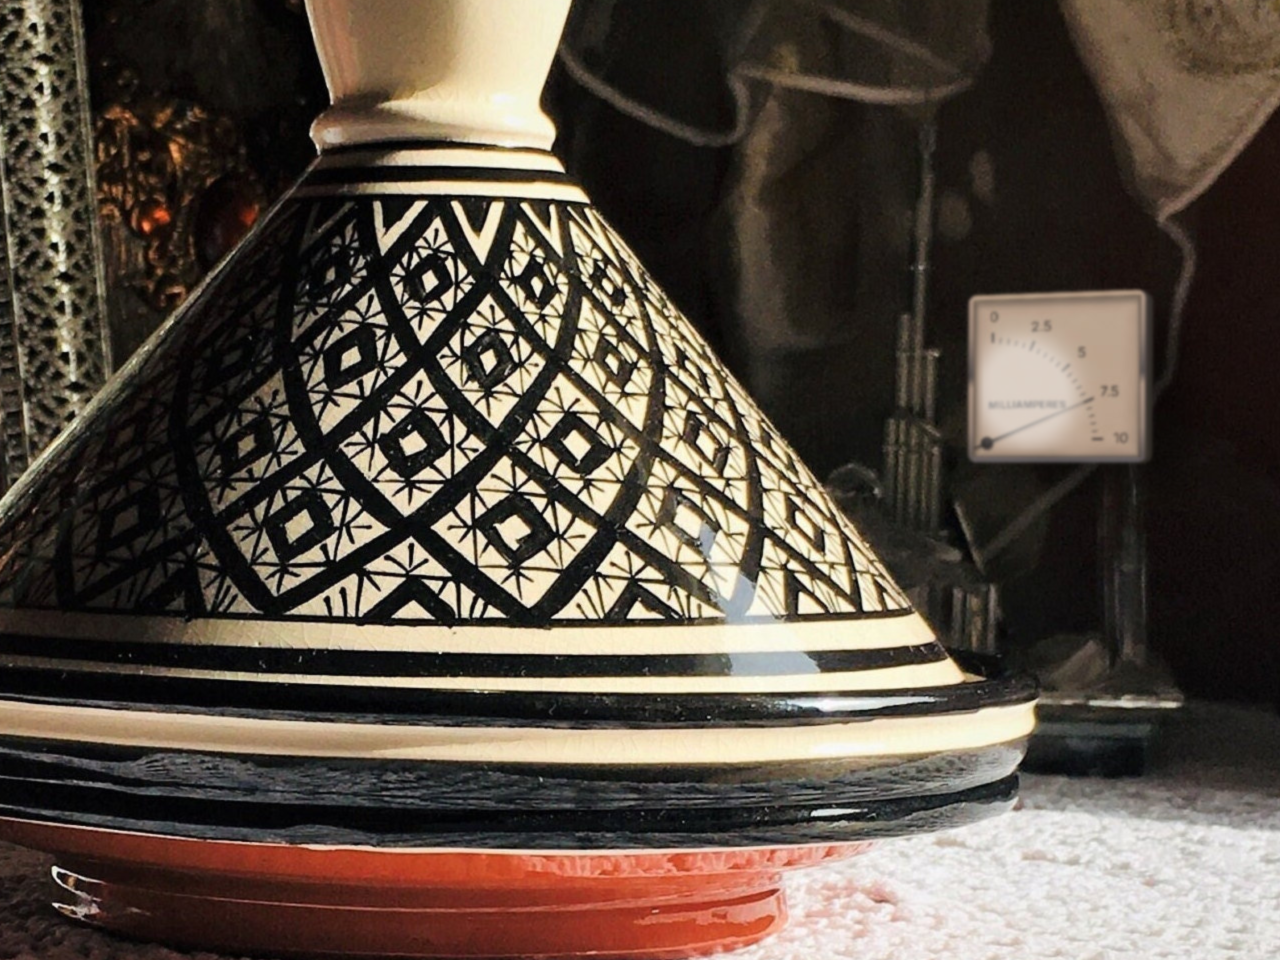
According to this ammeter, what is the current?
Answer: 7.5 mA
